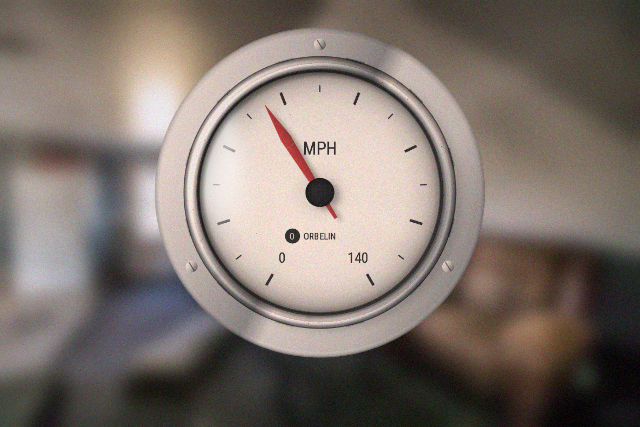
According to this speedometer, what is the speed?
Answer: 55 mph
